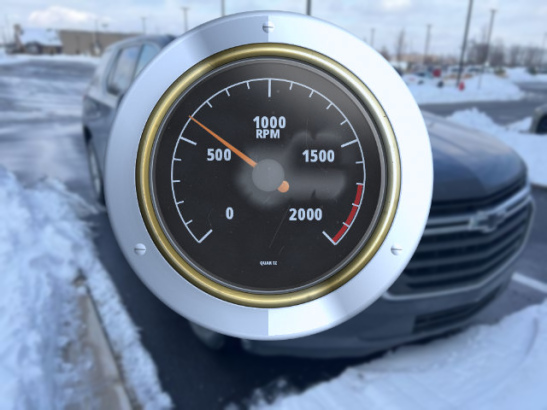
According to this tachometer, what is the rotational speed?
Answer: 600 rpm
